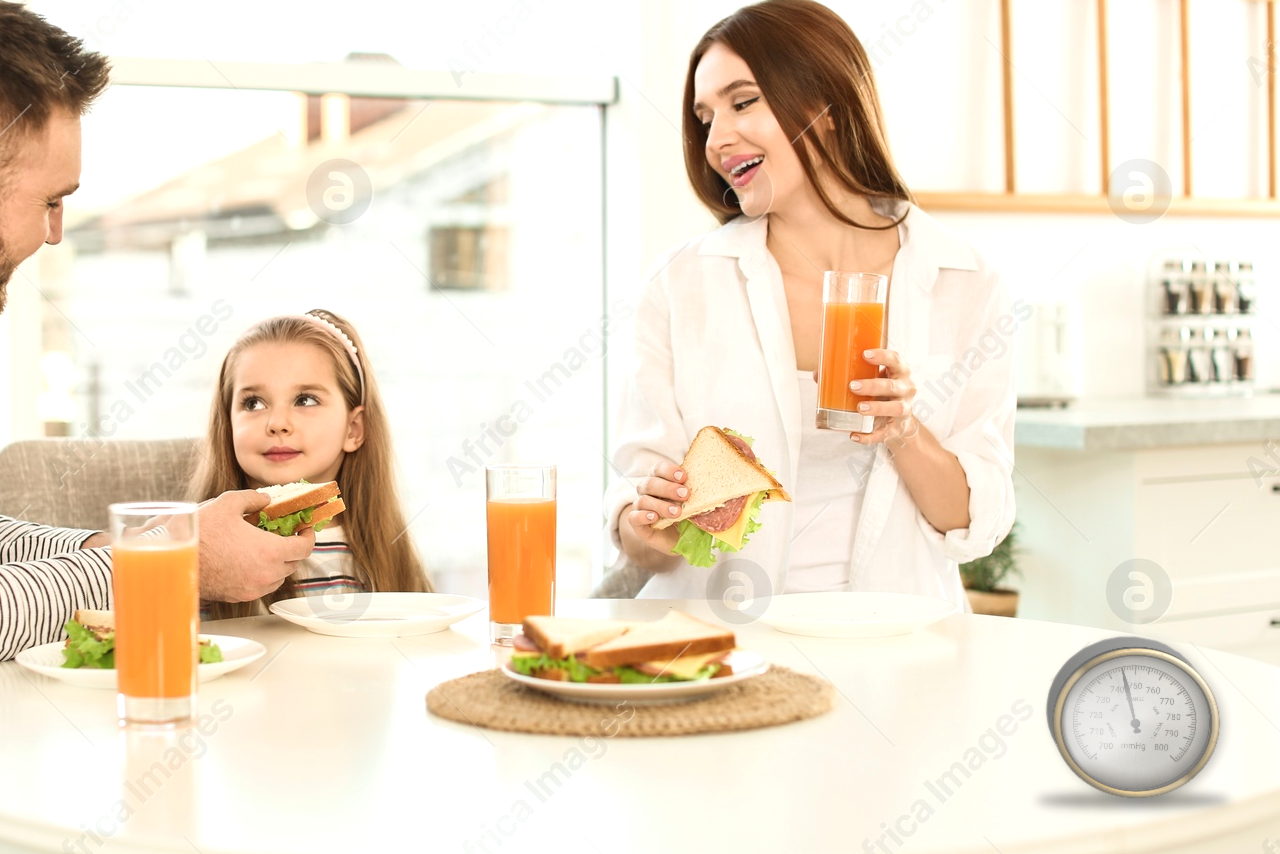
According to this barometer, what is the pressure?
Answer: 745 mmHg
